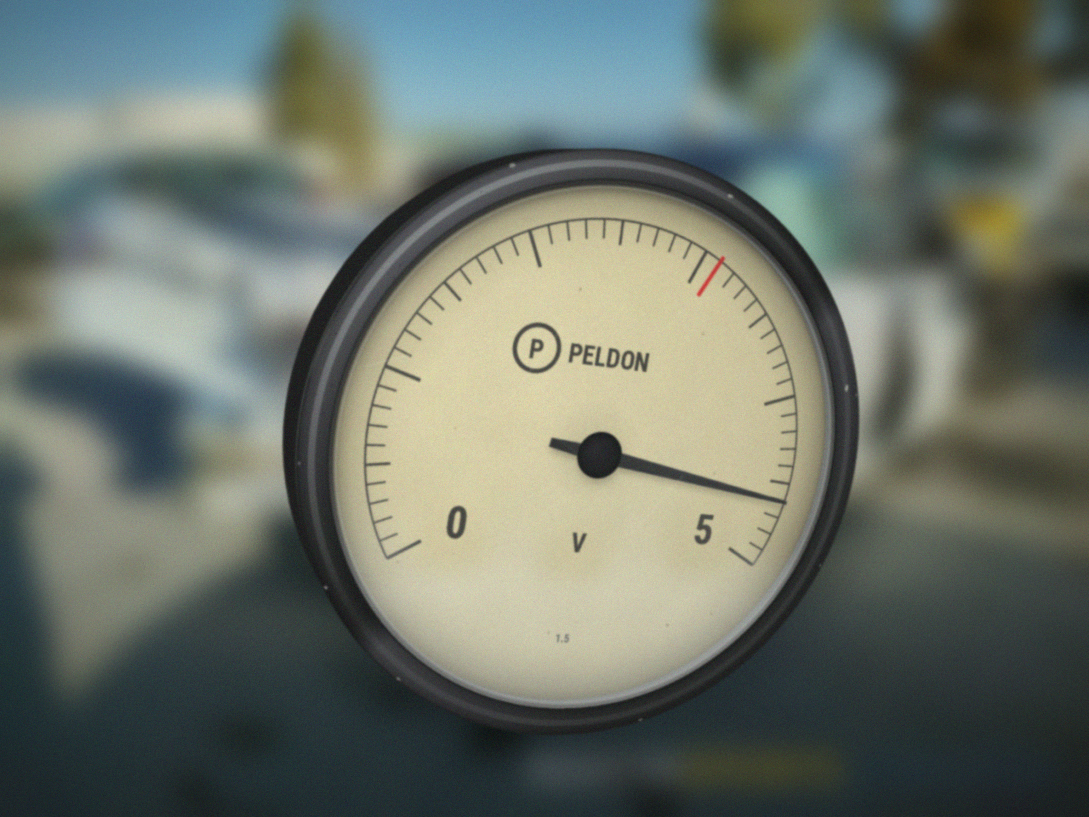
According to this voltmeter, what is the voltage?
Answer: 4.6 V
